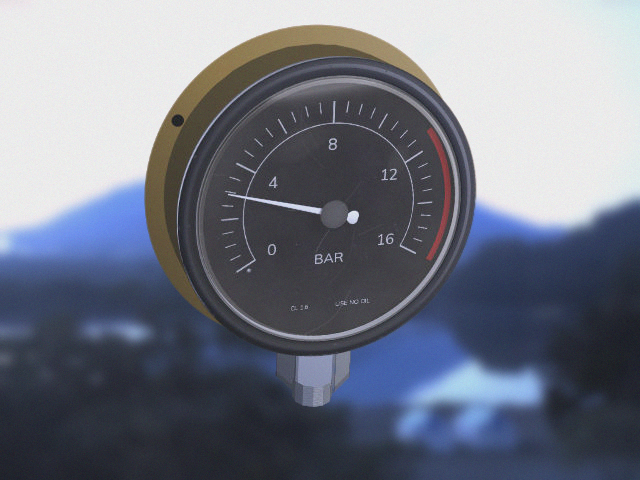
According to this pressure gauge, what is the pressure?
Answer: 3 bar
